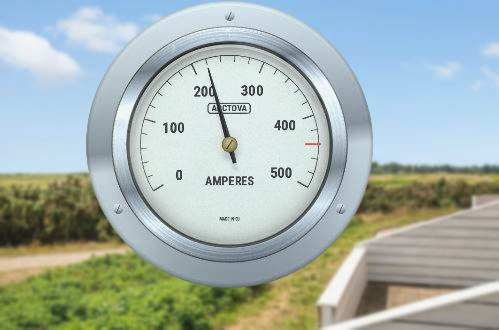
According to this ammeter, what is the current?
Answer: 220 A
